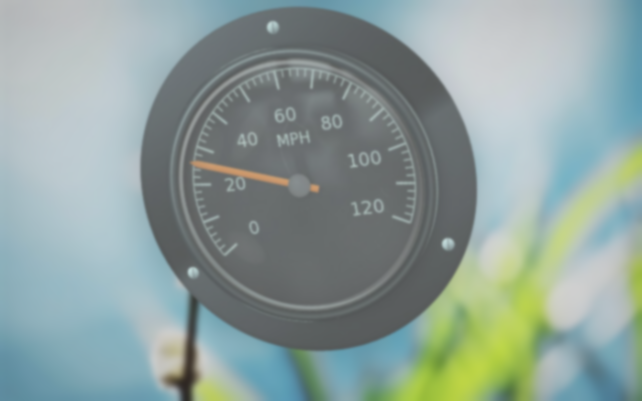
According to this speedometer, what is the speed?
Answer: 26 mph
